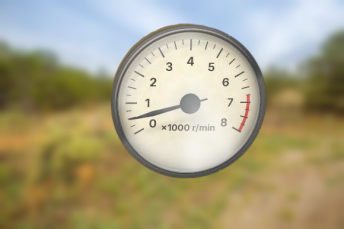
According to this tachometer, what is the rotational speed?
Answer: 500 rpm
